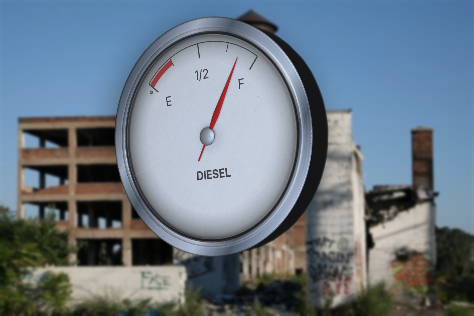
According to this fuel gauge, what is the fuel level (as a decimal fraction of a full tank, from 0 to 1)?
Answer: 0.875
